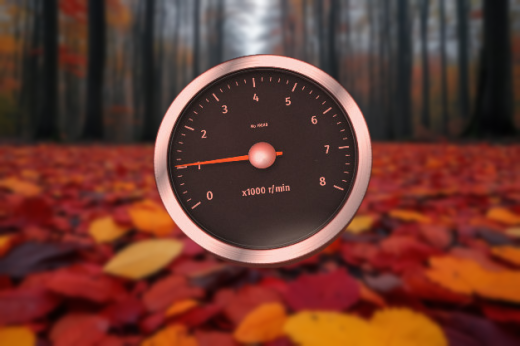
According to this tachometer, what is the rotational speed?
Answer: 1000 rpm
